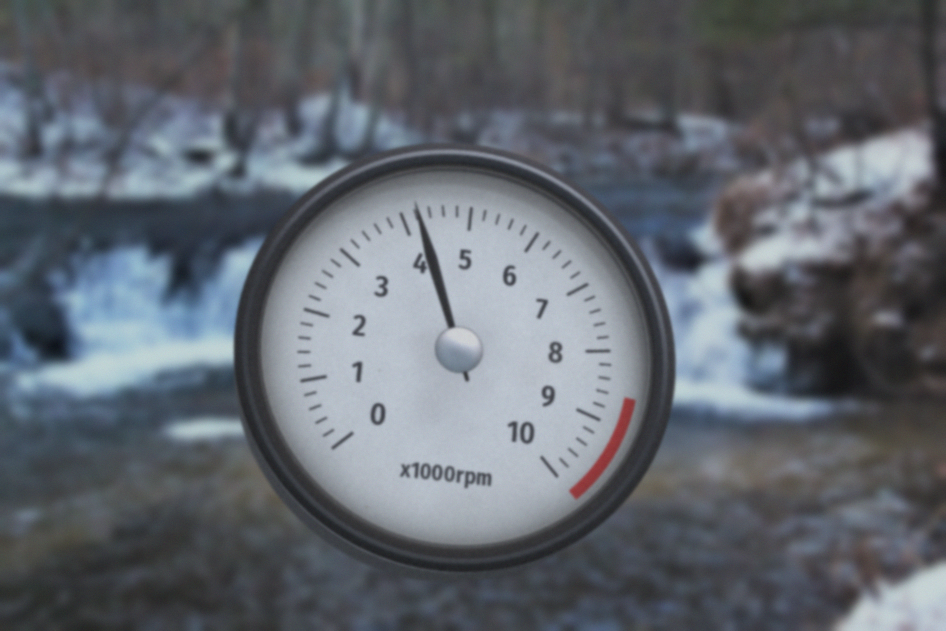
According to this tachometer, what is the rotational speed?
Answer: 4200 rpm
